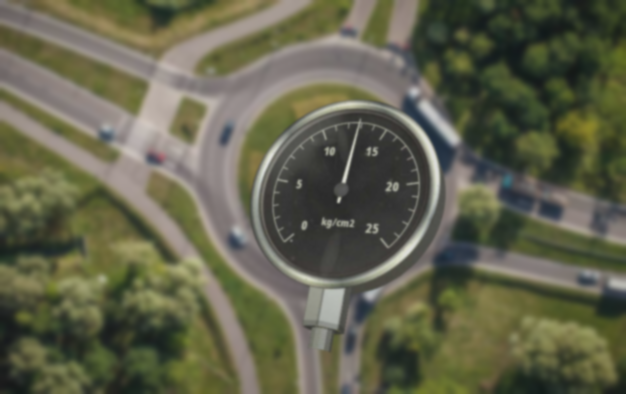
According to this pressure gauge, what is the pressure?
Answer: 13 kg/cm²
